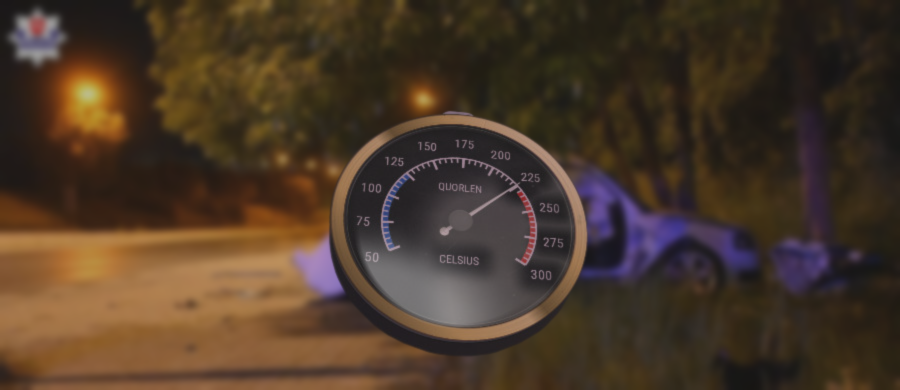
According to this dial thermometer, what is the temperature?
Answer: 225 °C
